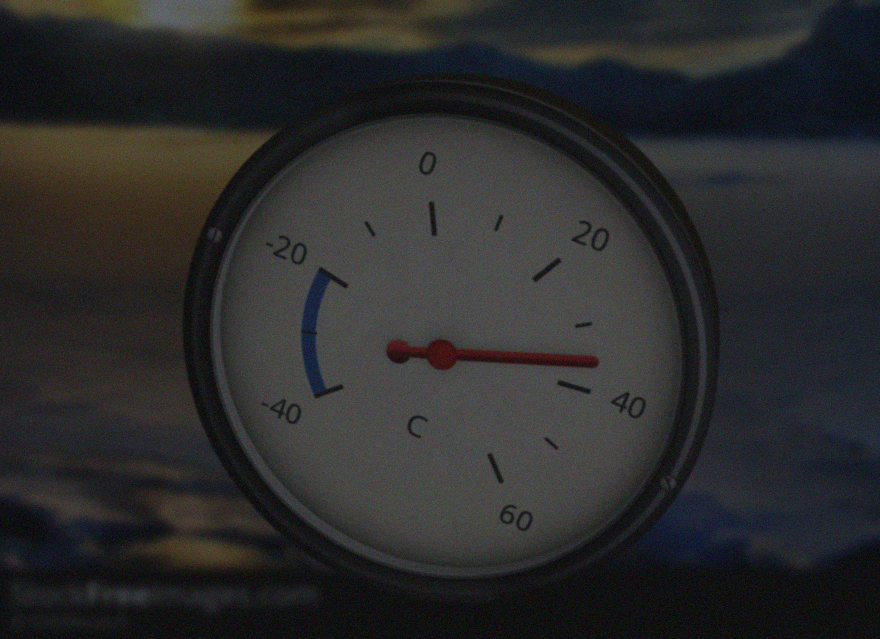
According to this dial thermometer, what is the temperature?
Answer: 35 °C
